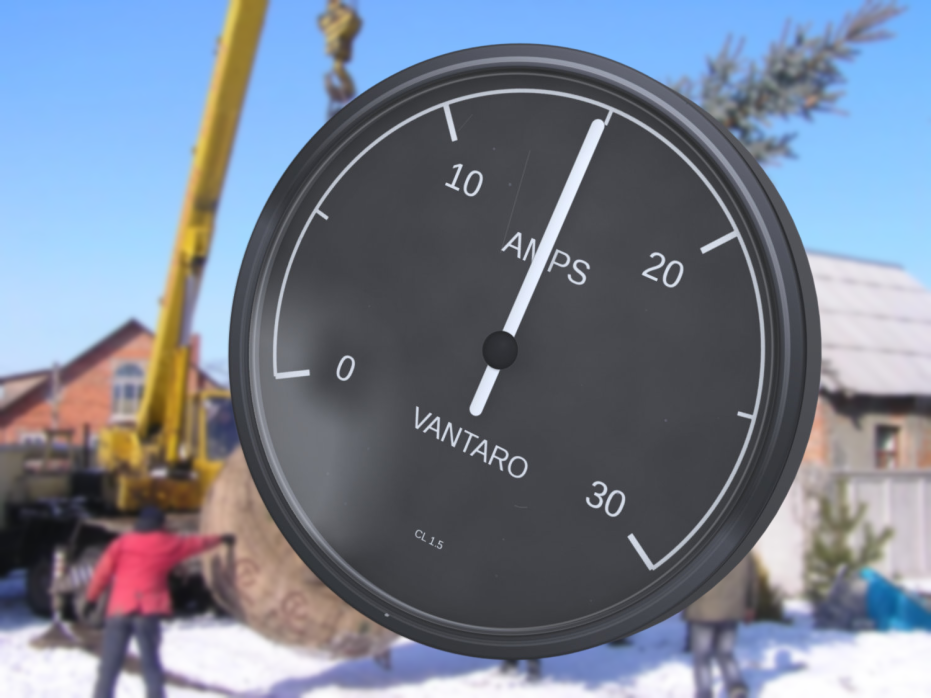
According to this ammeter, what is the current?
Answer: 15 A
